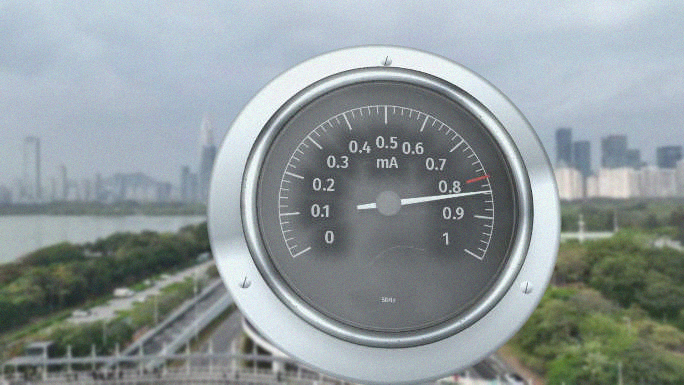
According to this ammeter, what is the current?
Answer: 0.84 mA
